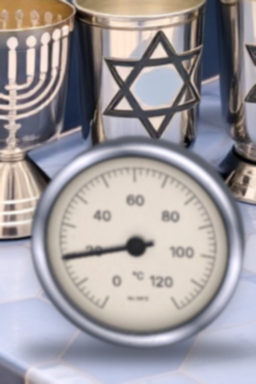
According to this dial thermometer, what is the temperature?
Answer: 20 °C
